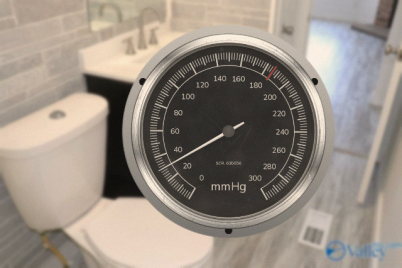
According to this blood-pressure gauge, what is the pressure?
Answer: 30 mmHg
